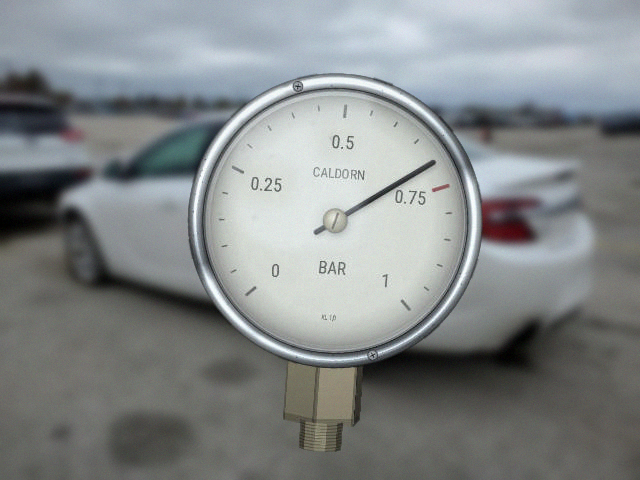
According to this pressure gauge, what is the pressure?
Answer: 0.7 bar
